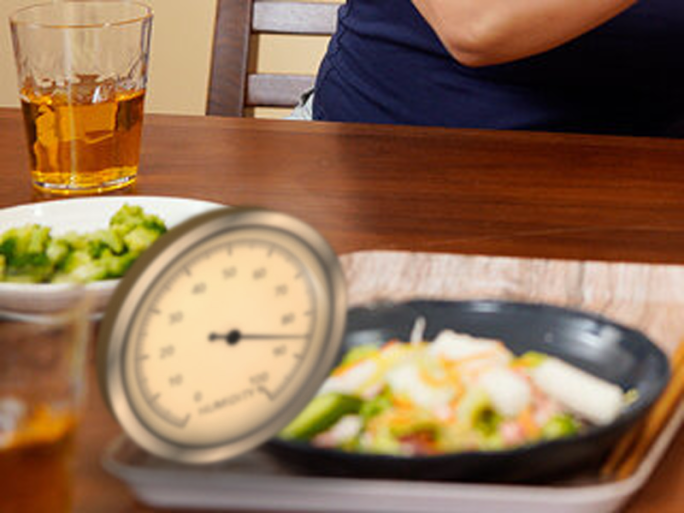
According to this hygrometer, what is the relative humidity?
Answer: 85 %
